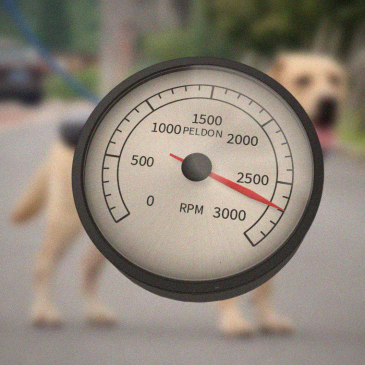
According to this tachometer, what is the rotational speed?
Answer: 2700 rpm
